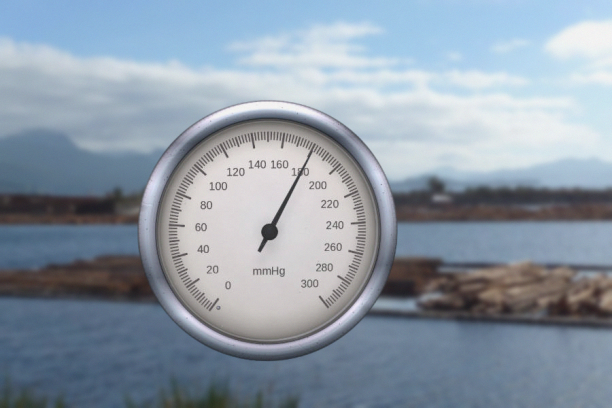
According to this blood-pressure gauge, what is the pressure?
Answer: 180 mmHg
